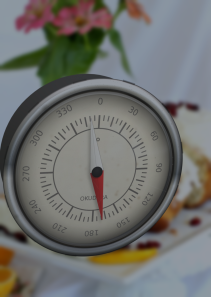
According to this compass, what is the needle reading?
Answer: 170 °
